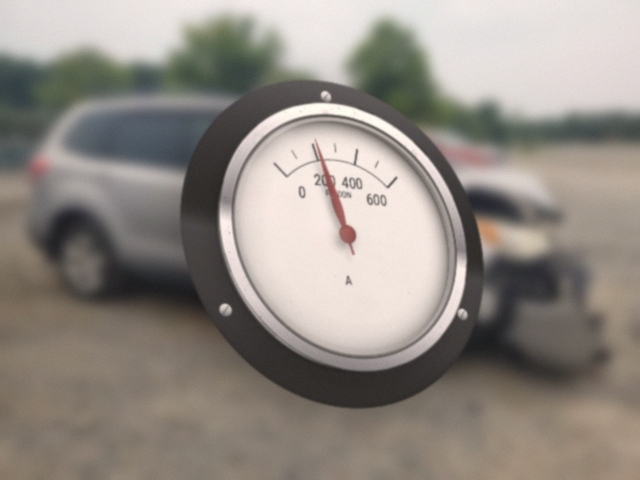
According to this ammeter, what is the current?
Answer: 200 A
